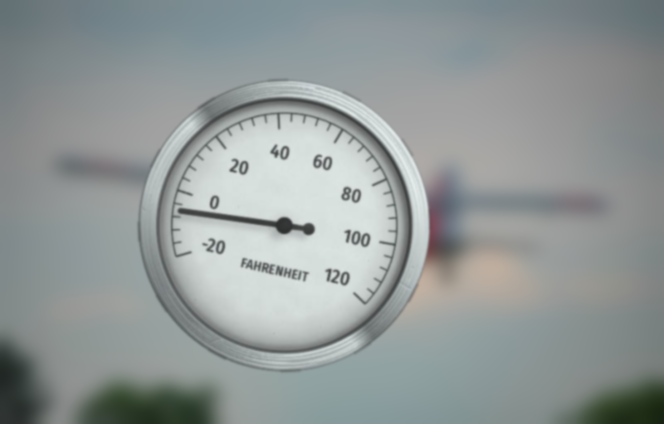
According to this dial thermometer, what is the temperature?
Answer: -6 °F
